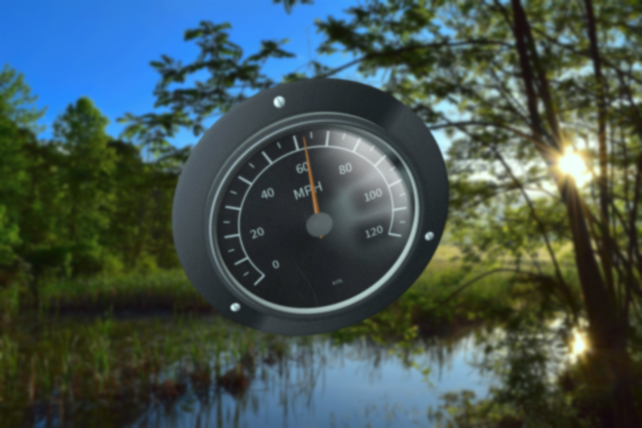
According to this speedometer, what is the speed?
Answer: 62.5 mph
